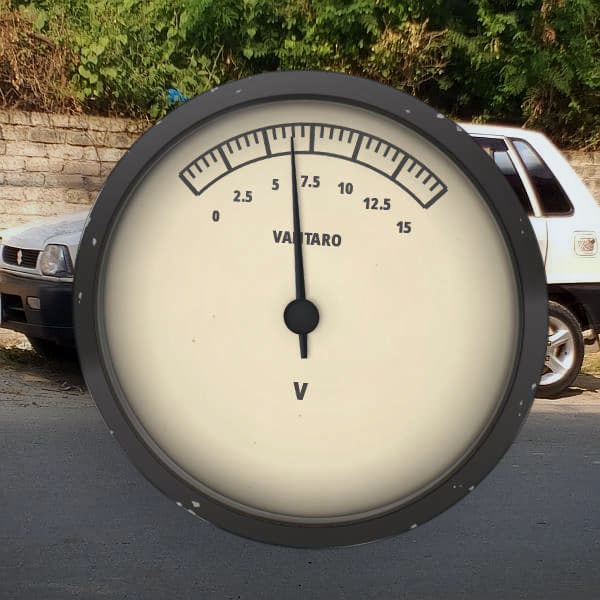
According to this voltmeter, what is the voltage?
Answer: 6.5 V
